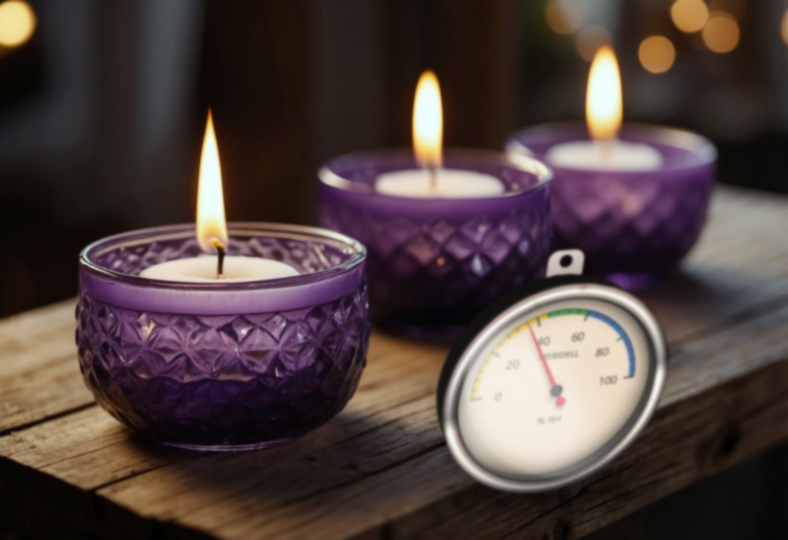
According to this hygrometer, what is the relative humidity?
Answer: 36 %
